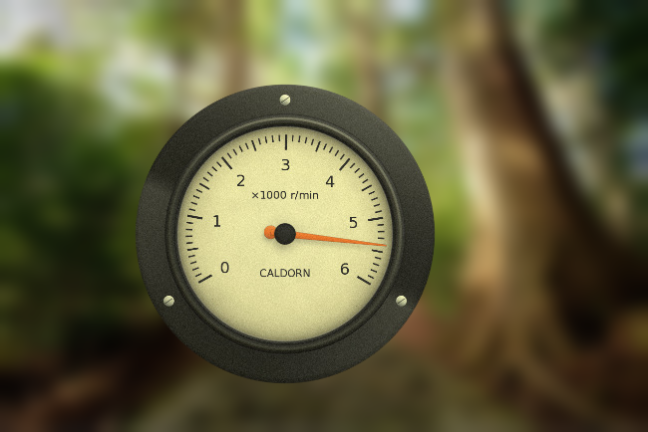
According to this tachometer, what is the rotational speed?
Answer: 5400 rpm
